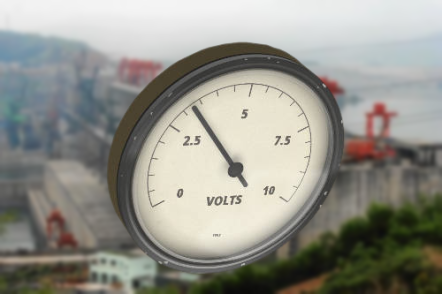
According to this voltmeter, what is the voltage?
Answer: 3.25 V
